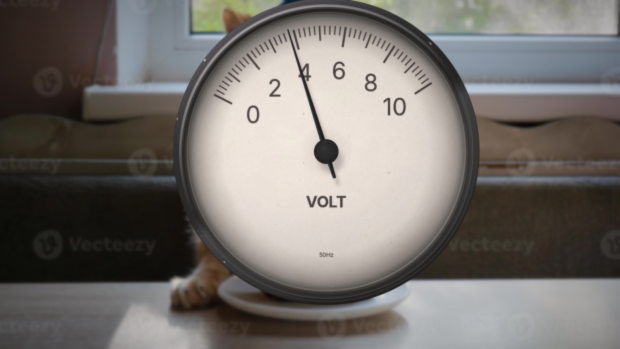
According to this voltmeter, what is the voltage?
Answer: 3.8 V
